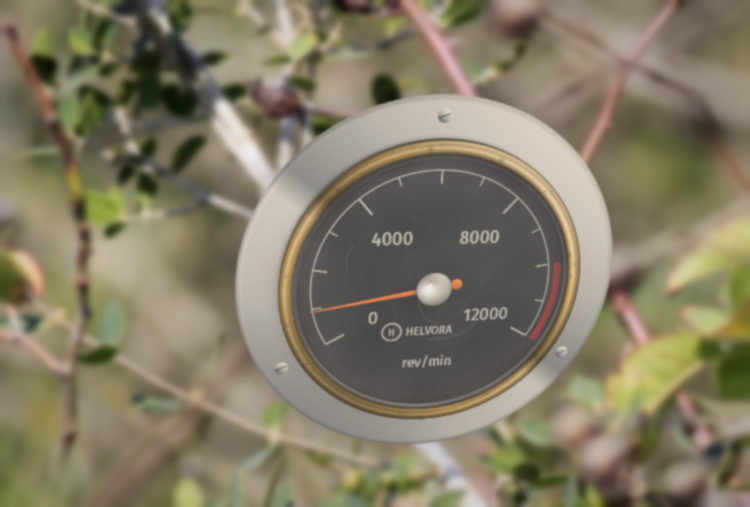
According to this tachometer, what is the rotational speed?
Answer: 1000 rpm
